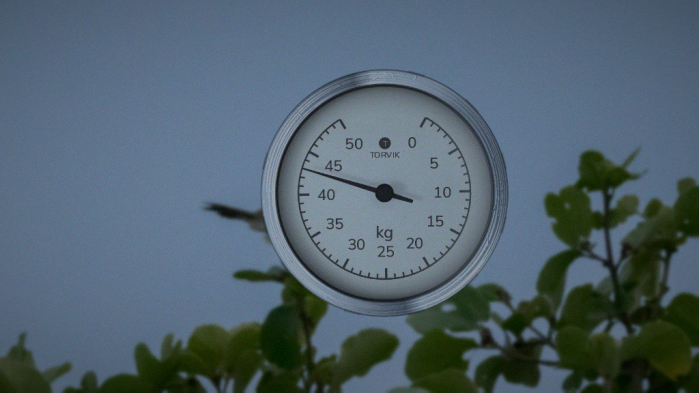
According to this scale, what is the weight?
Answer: 43 kg
